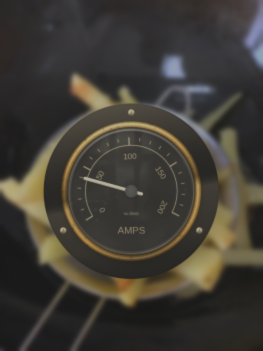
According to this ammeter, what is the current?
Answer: 40 A
